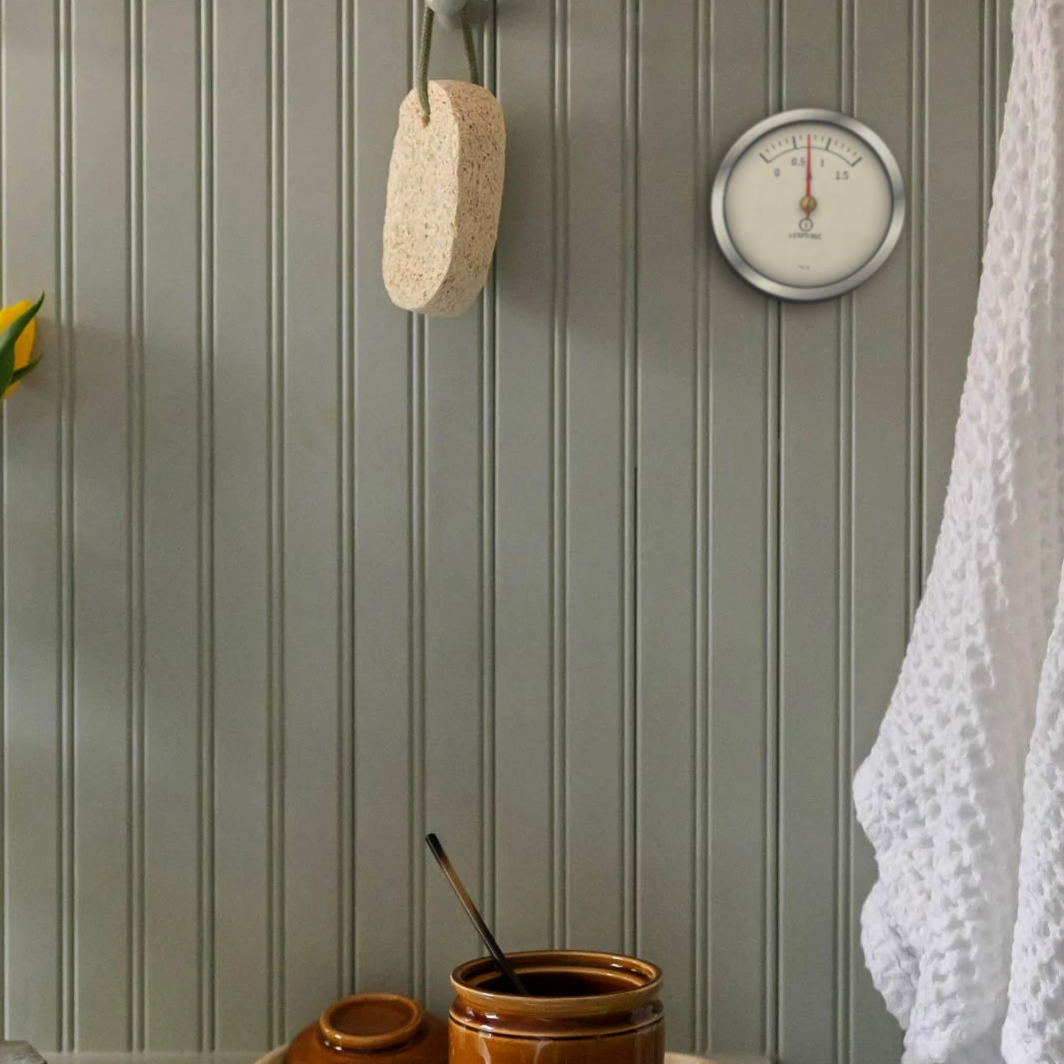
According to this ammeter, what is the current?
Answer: 0.7 A
